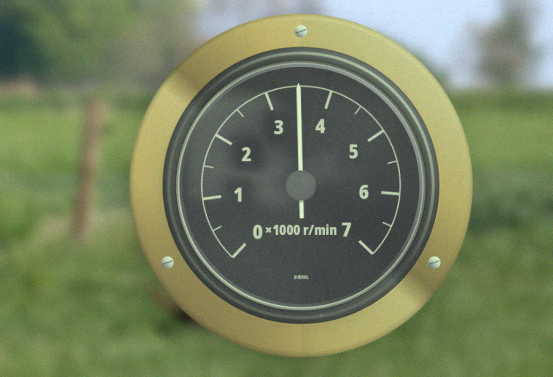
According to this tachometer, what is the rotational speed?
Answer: 3500 rpm
